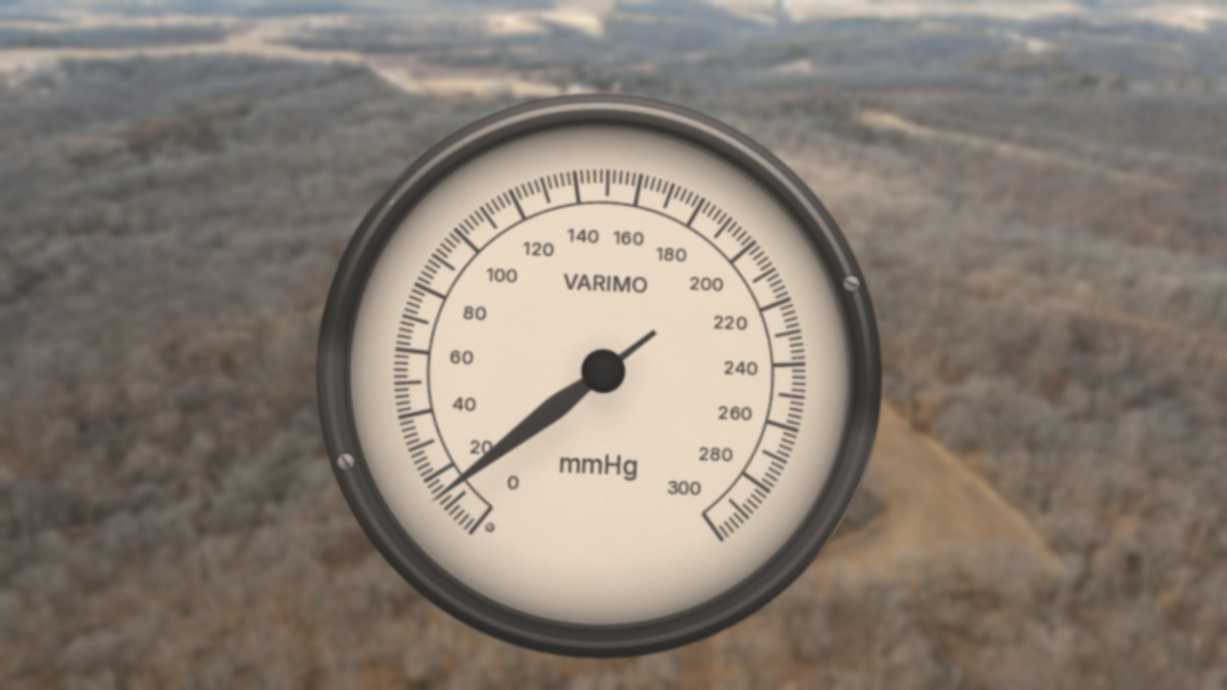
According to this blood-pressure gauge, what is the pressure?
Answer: 14 mmHg
